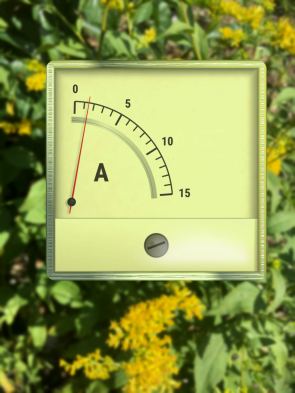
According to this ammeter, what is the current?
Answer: 1.5 A
